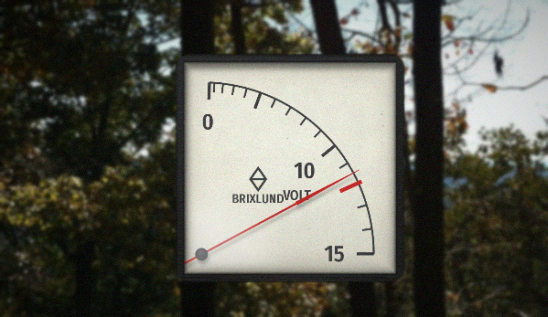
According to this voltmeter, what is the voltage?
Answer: 11.5 V
